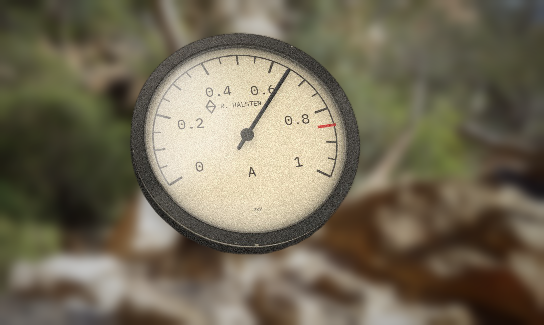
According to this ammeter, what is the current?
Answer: 0.65 A
